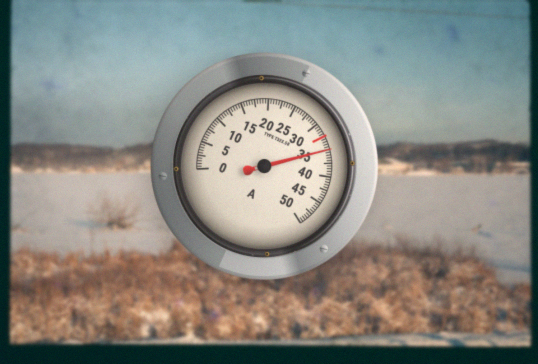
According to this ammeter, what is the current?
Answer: 35 A
